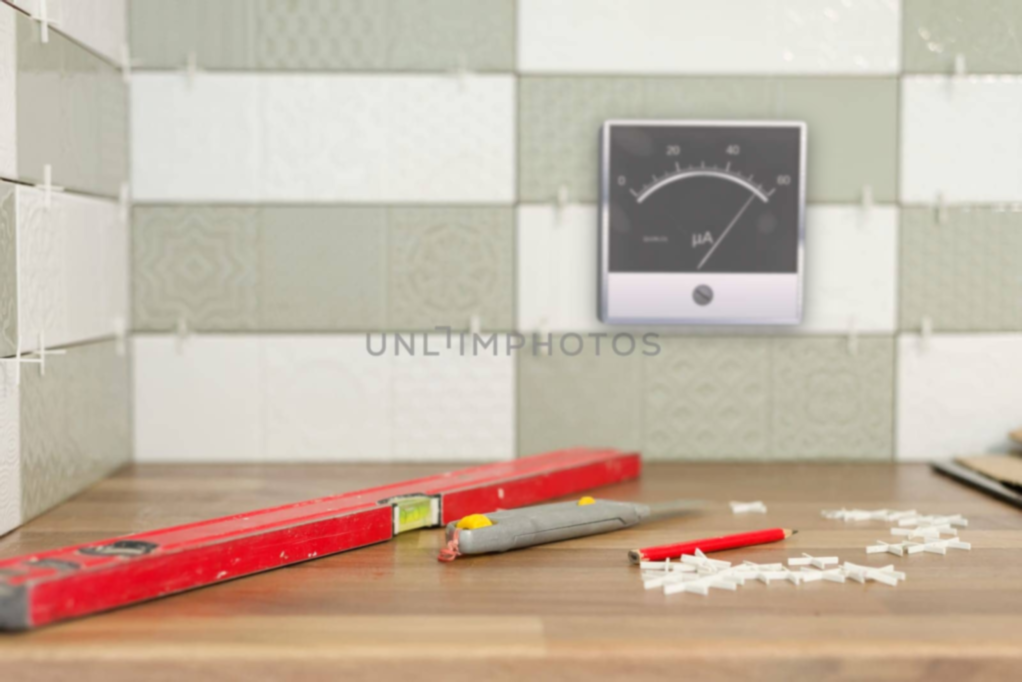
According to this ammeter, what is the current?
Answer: 55 µA
